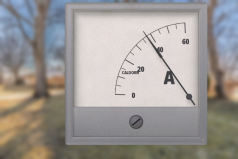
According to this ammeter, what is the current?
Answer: 37.5 A
